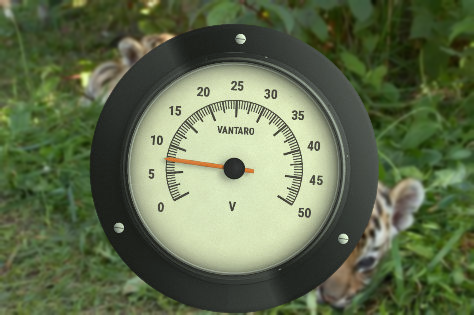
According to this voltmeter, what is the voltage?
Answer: 7.5 V
